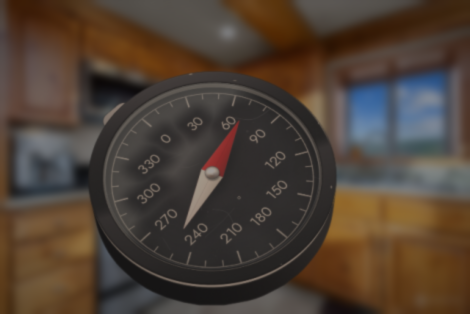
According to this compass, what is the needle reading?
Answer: 70 °
